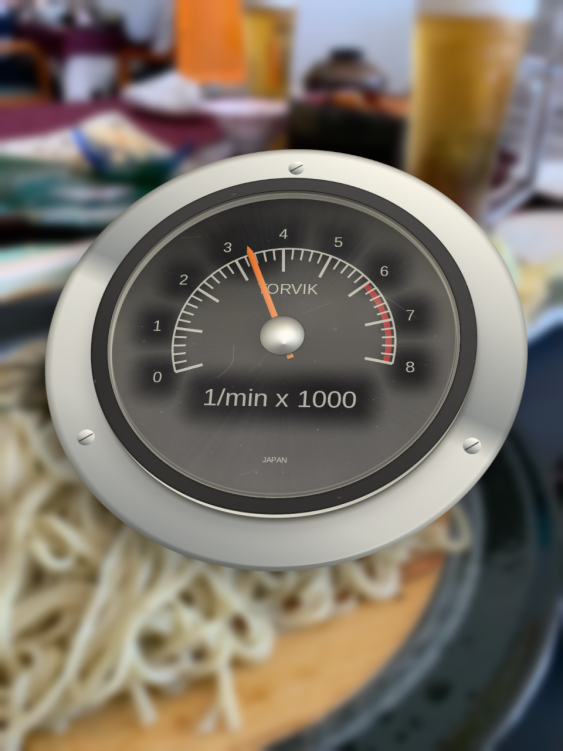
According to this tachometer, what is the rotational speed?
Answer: 3300 rpm
